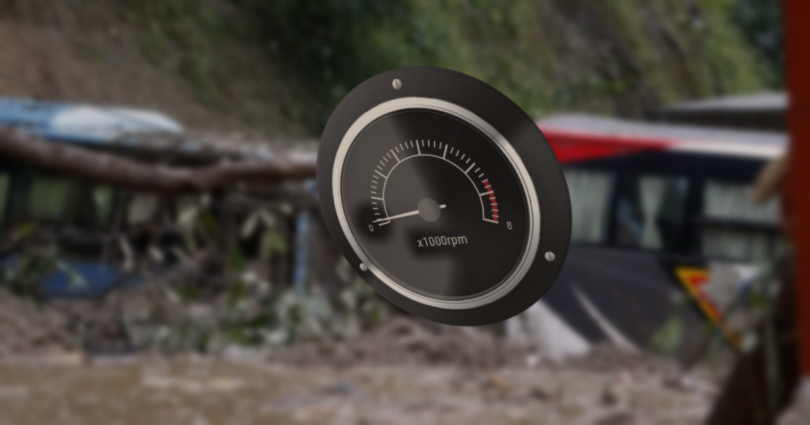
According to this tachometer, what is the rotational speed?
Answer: 200 rpm
